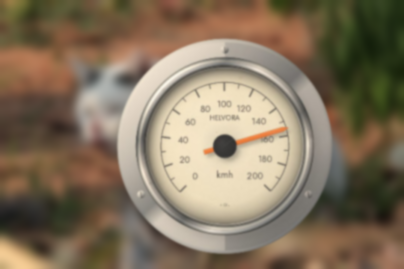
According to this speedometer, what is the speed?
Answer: 155 km/h
